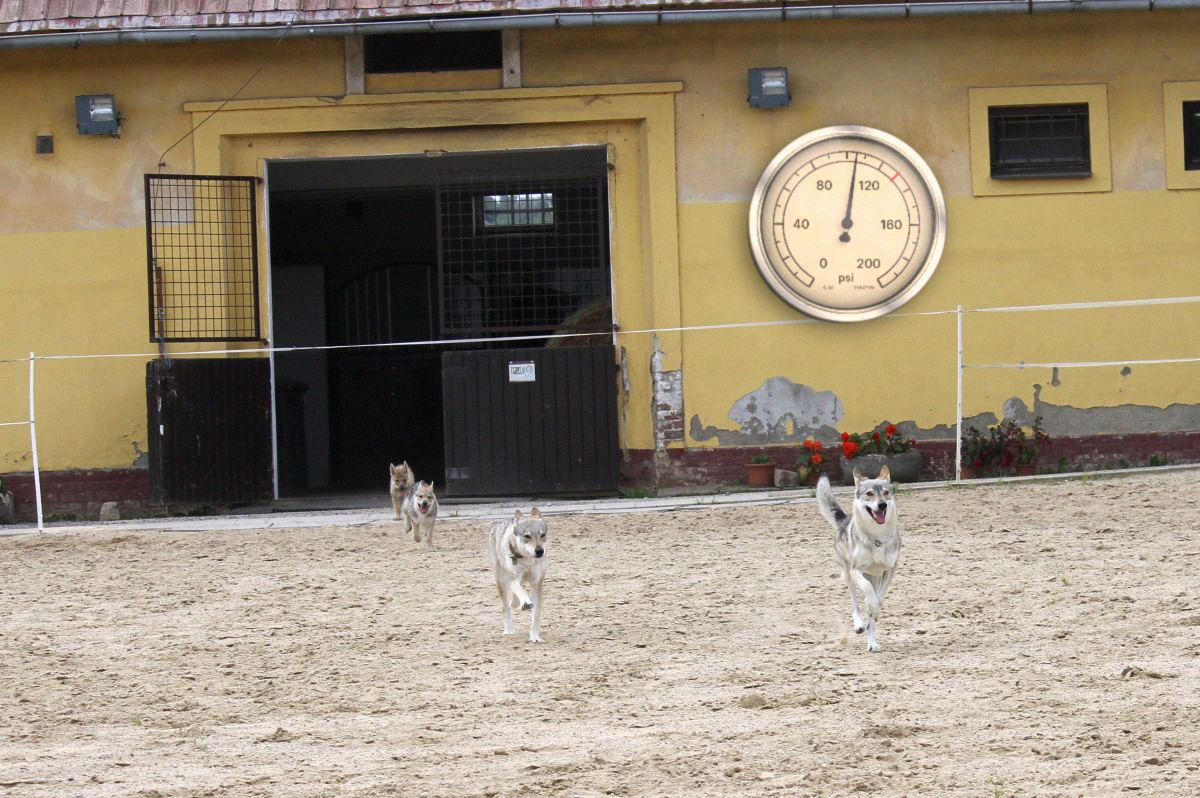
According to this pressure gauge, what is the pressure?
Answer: 105 psi
